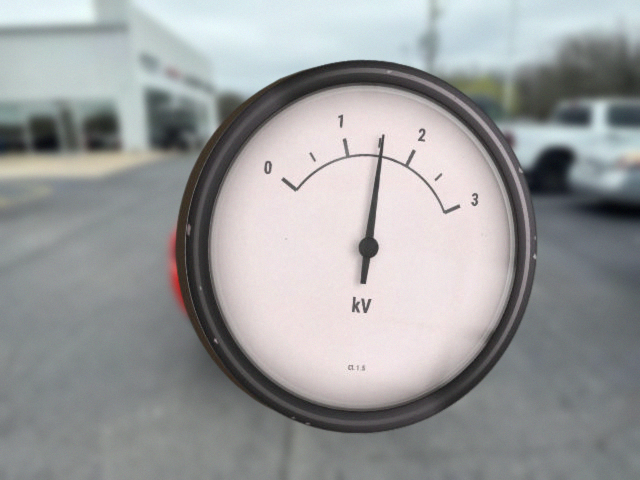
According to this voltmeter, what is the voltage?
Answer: 1.5 kV
